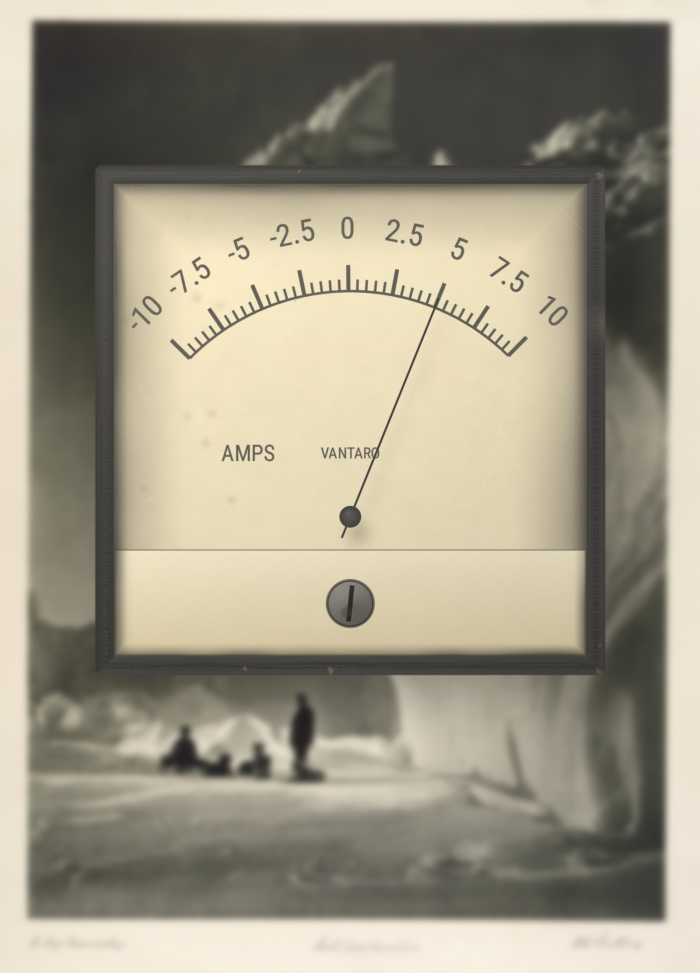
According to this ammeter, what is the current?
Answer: 5 A
